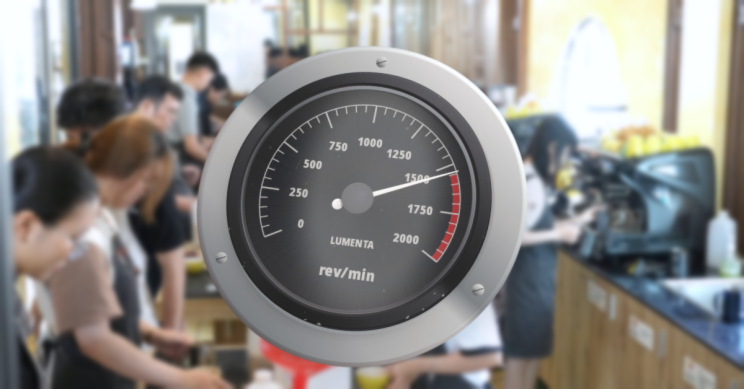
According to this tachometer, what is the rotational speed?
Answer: 1550 rpm
